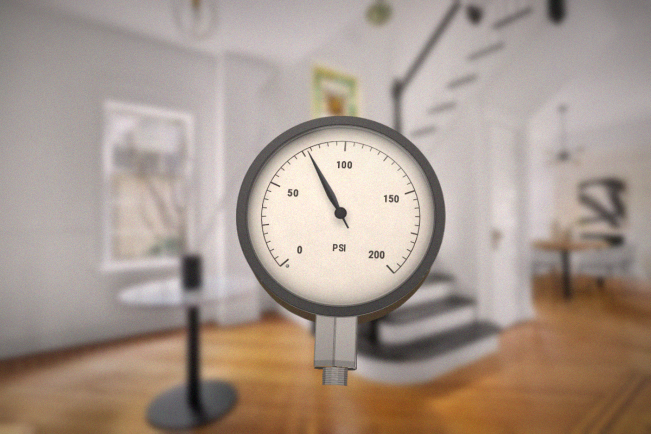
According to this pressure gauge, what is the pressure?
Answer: 77.5 psi
